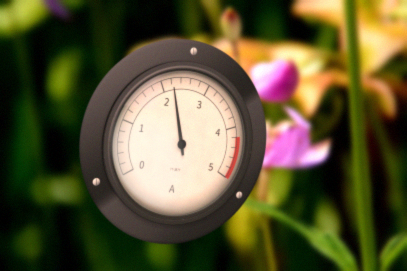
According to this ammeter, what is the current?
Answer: 2.2 A
